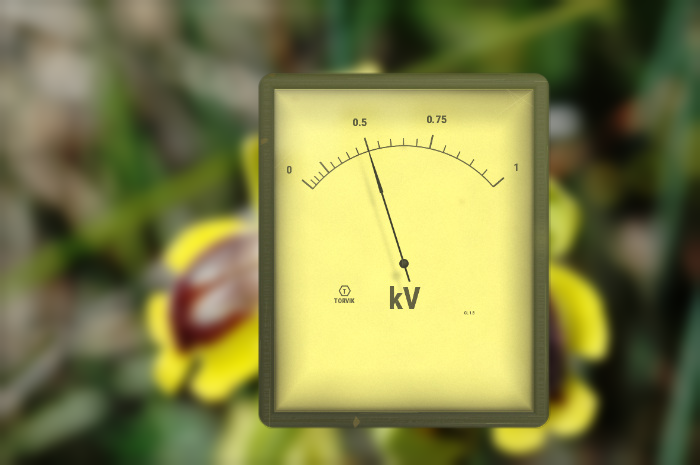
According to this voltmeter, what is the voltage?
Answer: 0.5 kV
